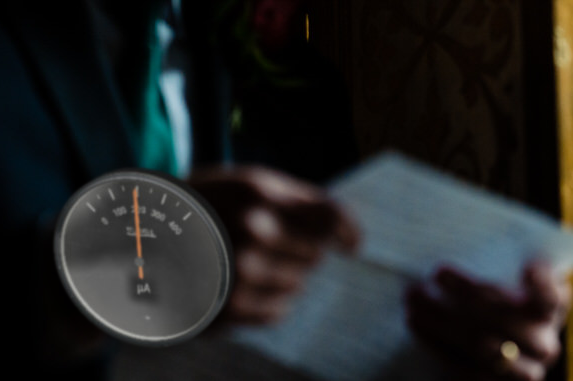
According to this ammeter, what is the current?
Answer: 200 µA
